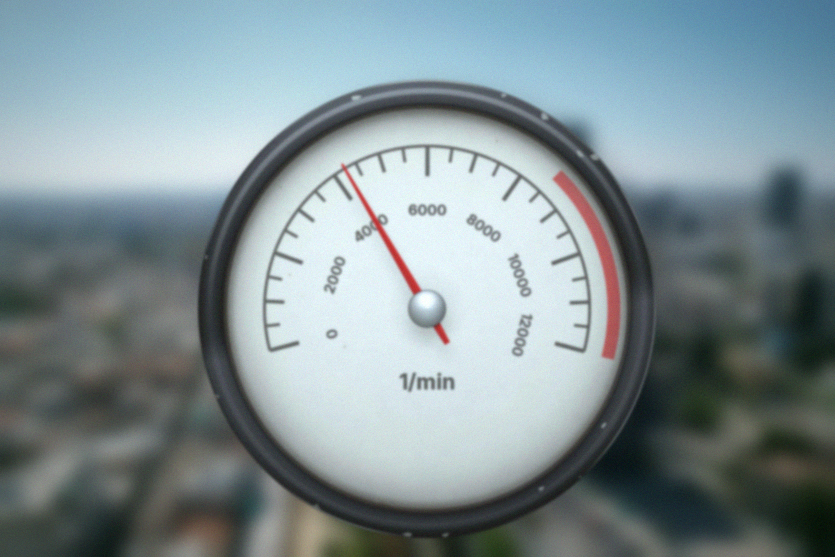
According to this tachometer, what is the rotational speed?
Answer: 4250 rpm
